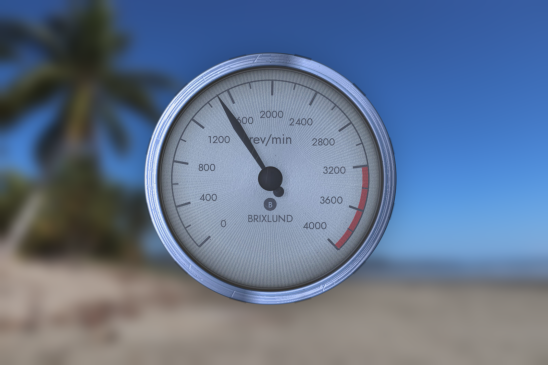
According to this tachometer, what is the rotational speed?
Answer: 1500 rpm
